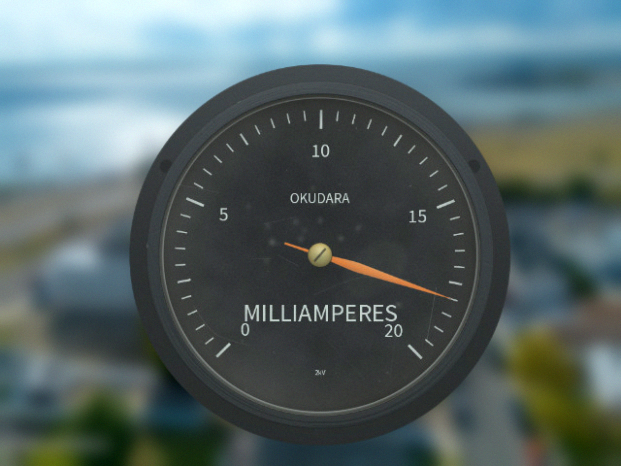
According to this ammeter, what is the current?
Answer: 18 mA
